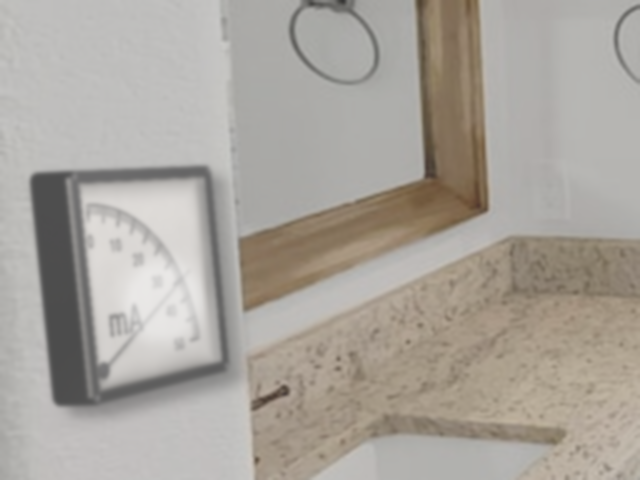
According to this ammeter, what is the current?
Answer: 35 mA
